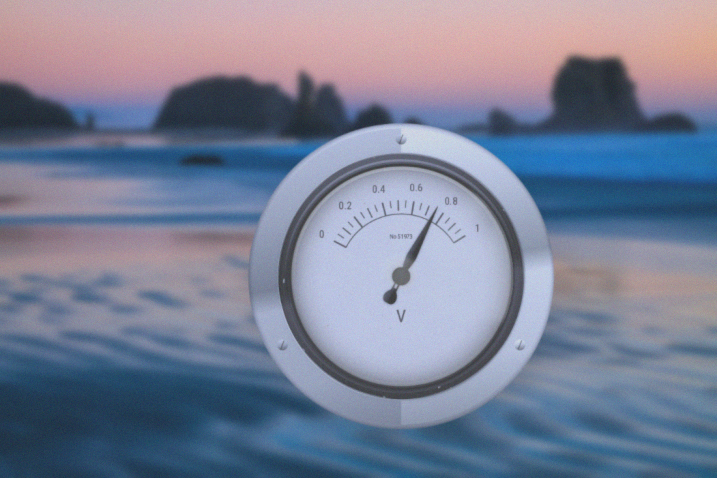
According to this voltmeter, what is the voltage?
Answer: 0.75 V
